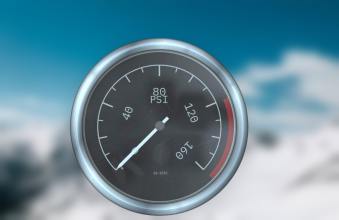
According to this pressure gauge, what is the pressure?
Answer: 0 psi
